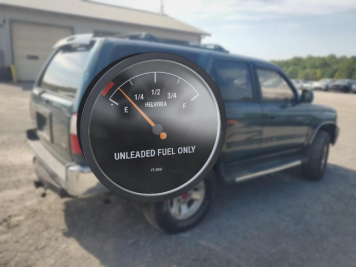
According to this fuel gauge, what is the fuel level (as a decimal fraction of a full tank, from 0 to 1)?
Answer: 0.125
